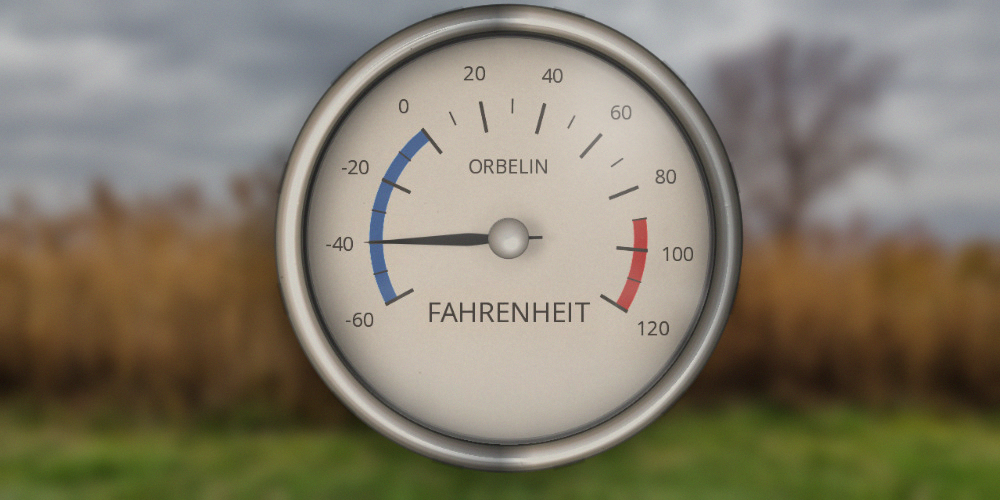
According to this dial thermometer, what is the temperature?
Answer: -40 °F
